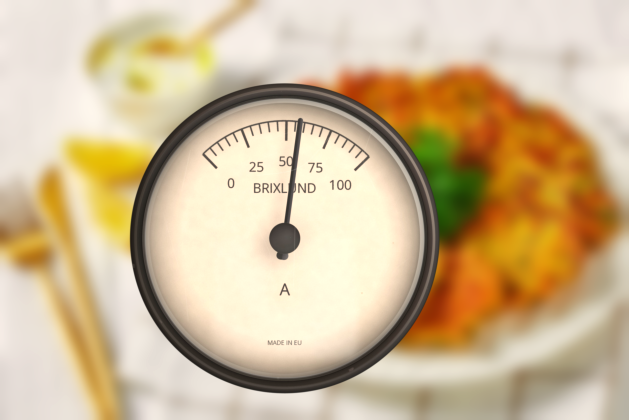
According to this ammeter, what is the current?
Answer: 57.5 A
